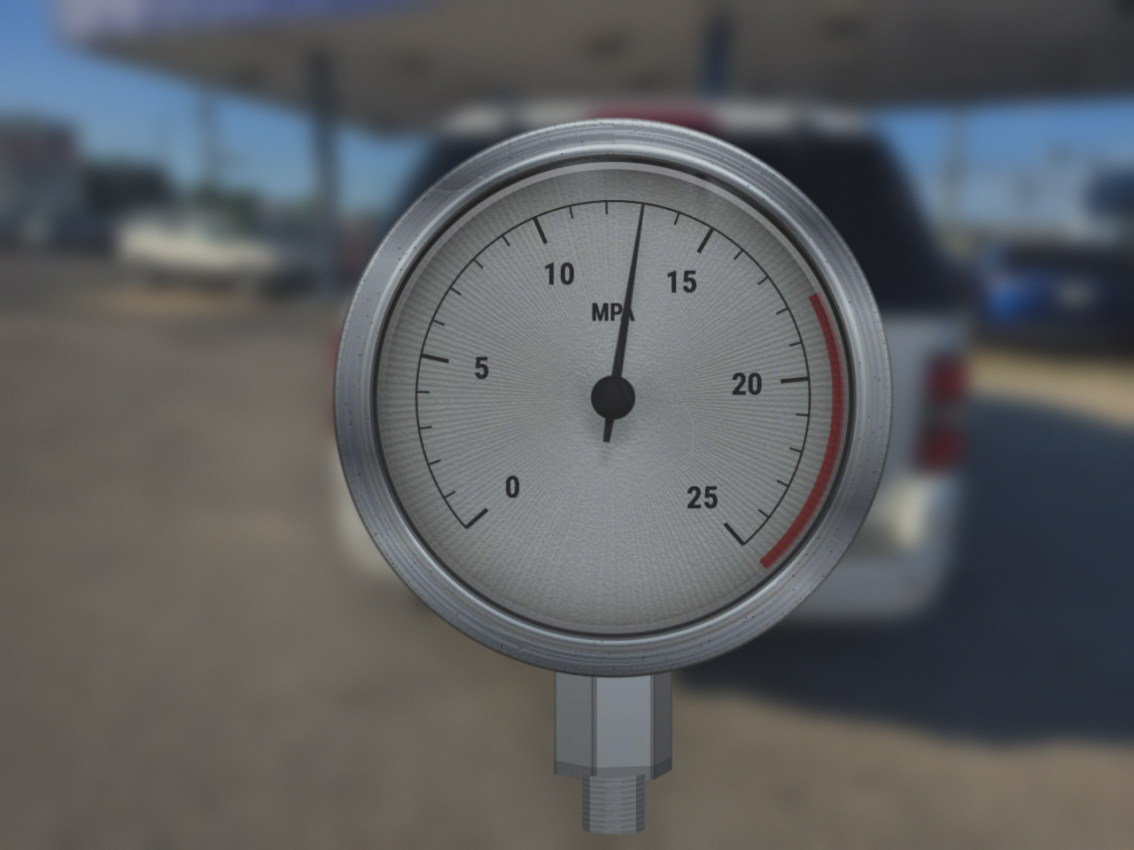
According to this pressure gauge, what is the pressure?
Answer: 13 MPa
